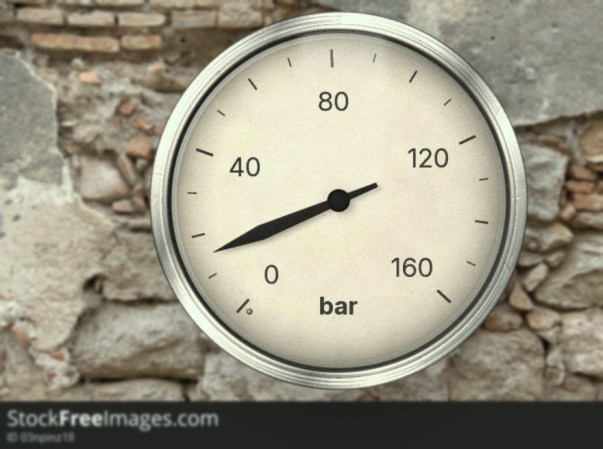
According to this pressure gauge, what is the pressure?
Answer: 15 bar
